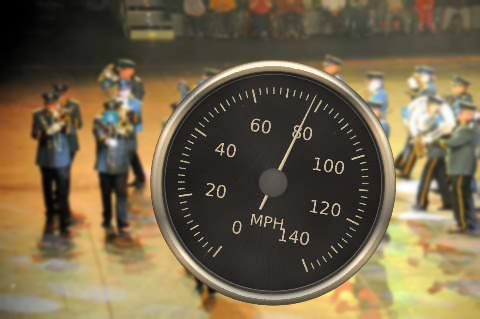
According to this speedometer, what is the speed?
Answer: 78 mph
